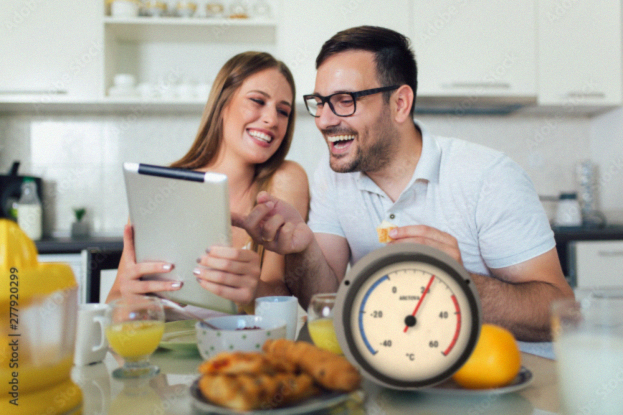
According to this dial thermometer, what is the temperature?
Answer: 20 °C
